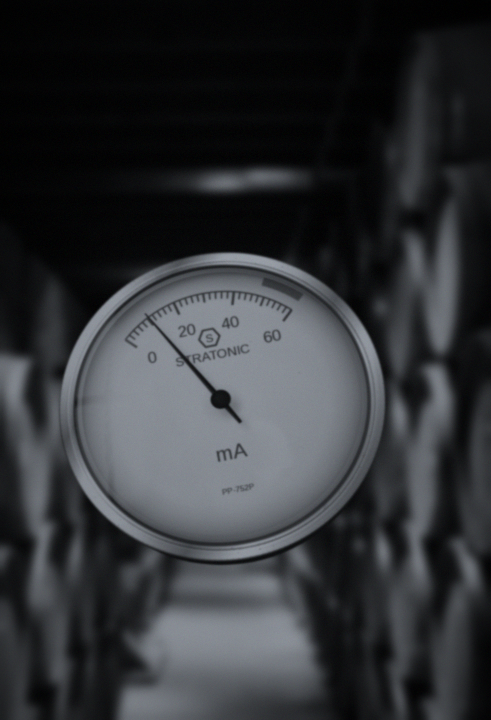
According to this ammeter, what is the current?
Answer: 10 mA
